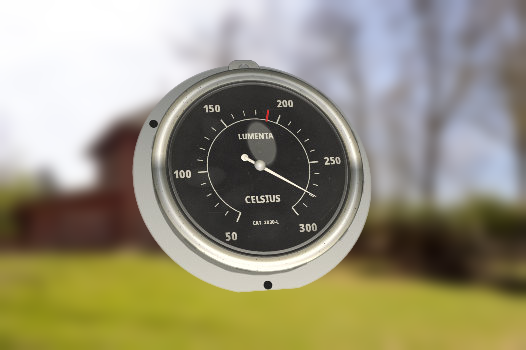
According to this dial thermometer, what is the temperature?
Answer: 280 °C
